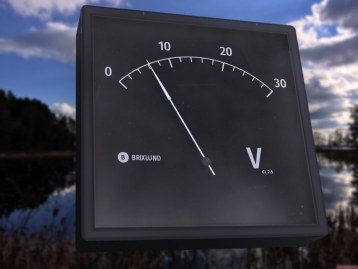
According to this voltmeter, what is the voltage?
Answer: 6 V
